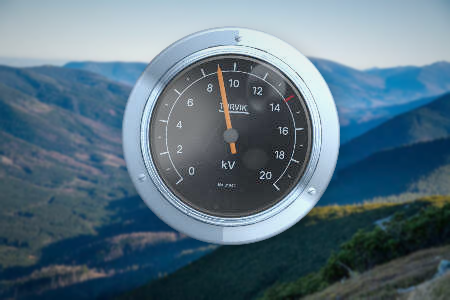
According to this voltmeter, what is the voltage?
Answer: 9 kV
